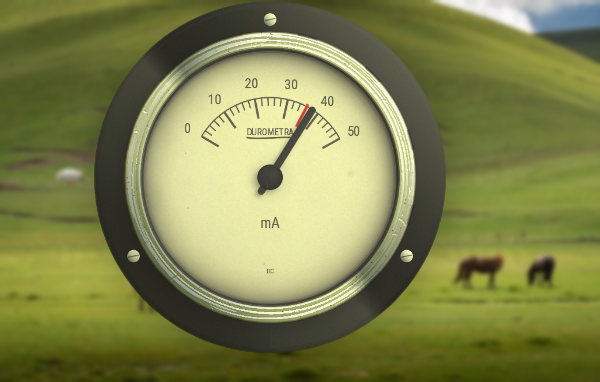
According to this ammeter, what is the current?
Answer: 38 mA
